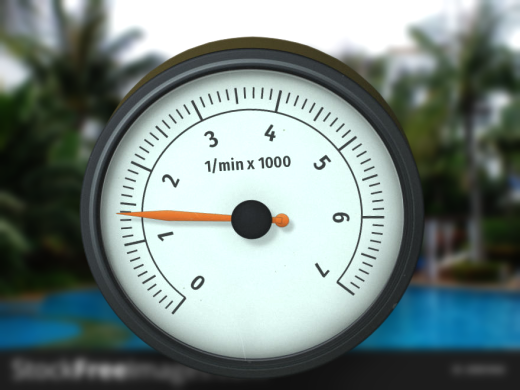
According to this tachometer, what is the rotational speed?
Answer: 1400 rpm
